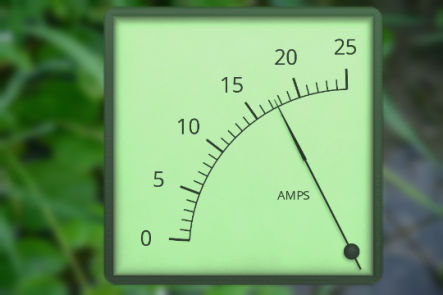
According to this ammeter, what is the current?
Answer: 17.5 A
